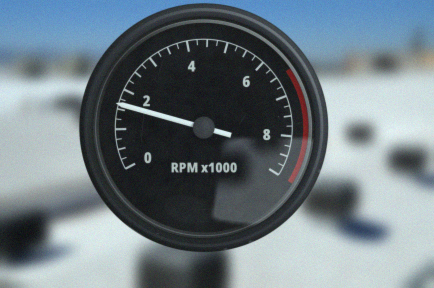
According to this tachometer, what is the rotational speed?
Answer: 1625 rpm
